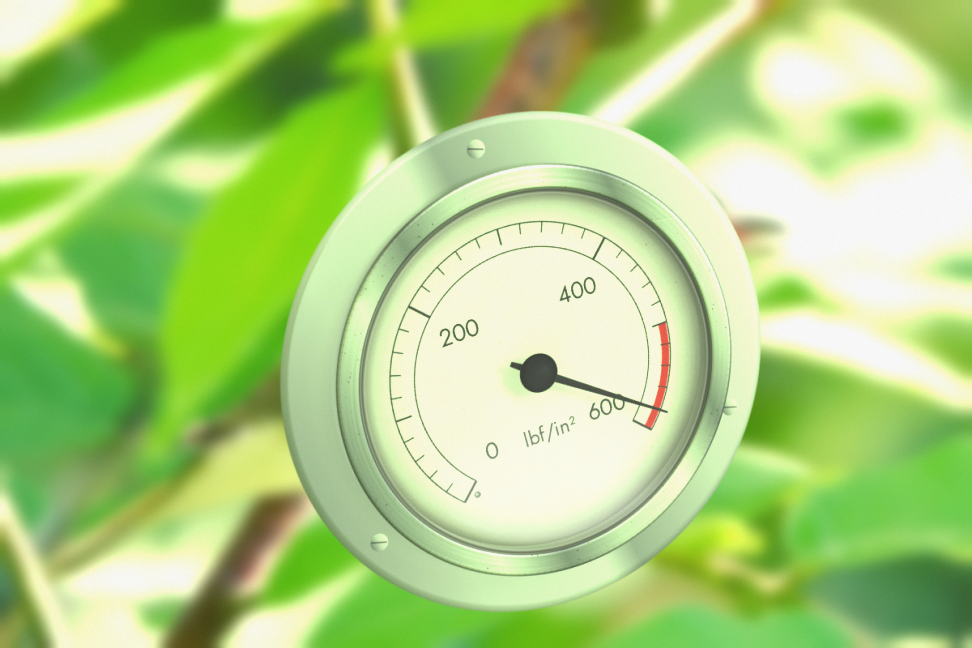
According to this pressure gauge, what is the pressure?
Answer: 580 psi
